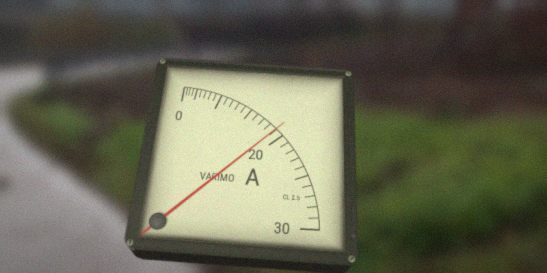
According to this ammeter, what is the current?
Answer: 19 A
